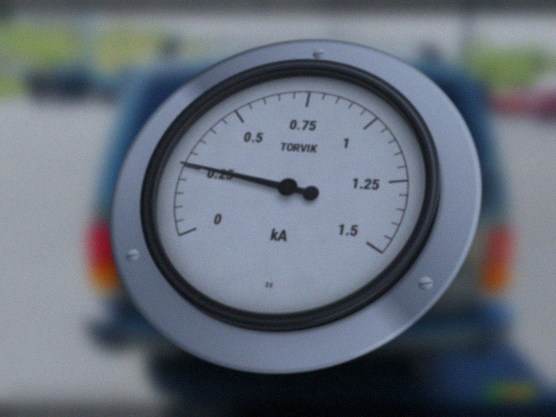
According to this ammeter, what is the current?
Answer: 0.25 kA
